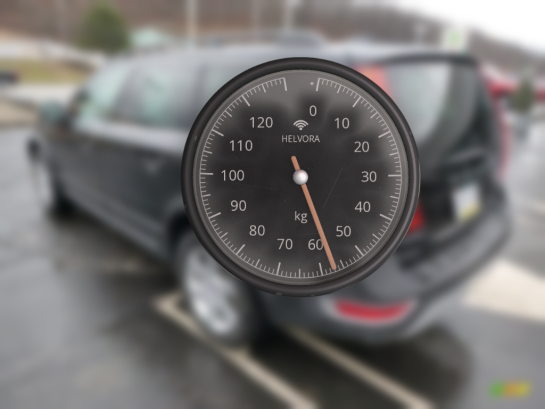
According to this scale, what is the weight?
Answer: 57 kg
